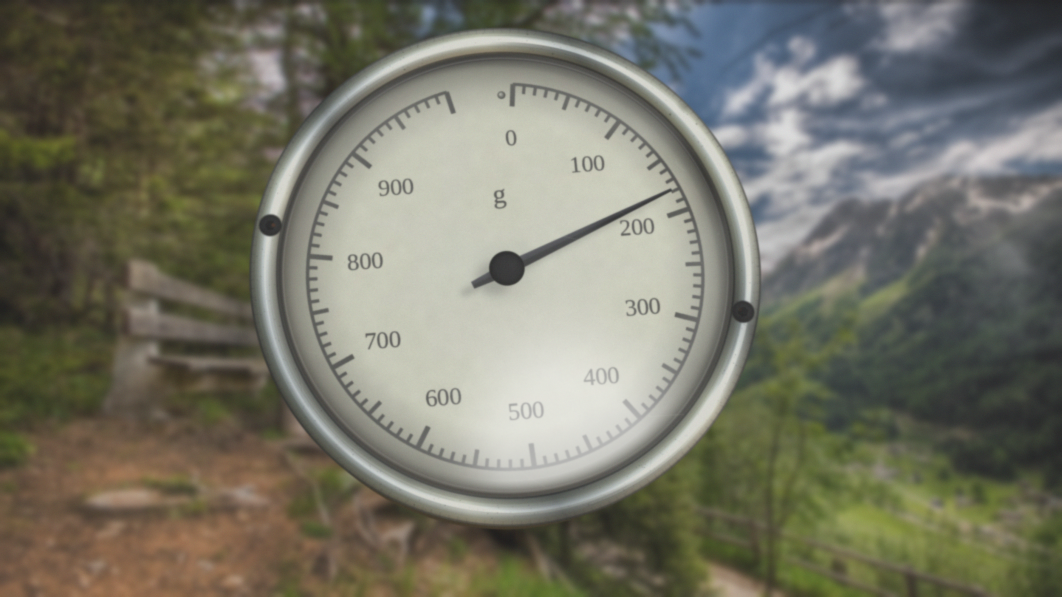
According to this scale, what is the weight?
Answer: 180 g
